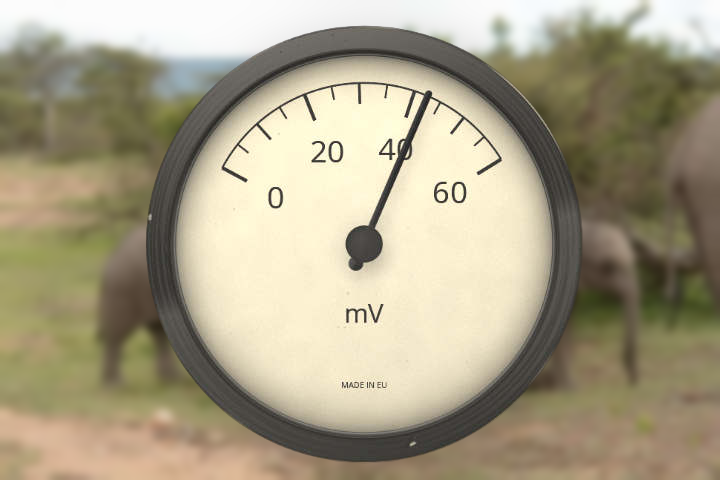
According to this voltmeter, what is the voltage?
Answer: 42.5 mV
